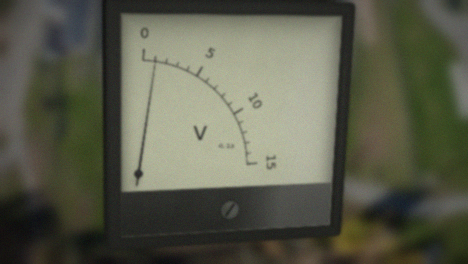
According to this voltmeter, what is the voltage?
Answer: 1 V
